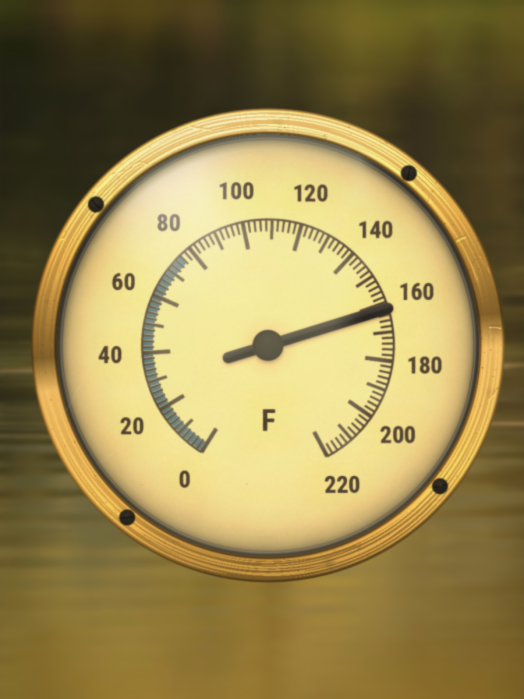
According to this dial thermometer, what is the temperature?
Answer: 162 °F
